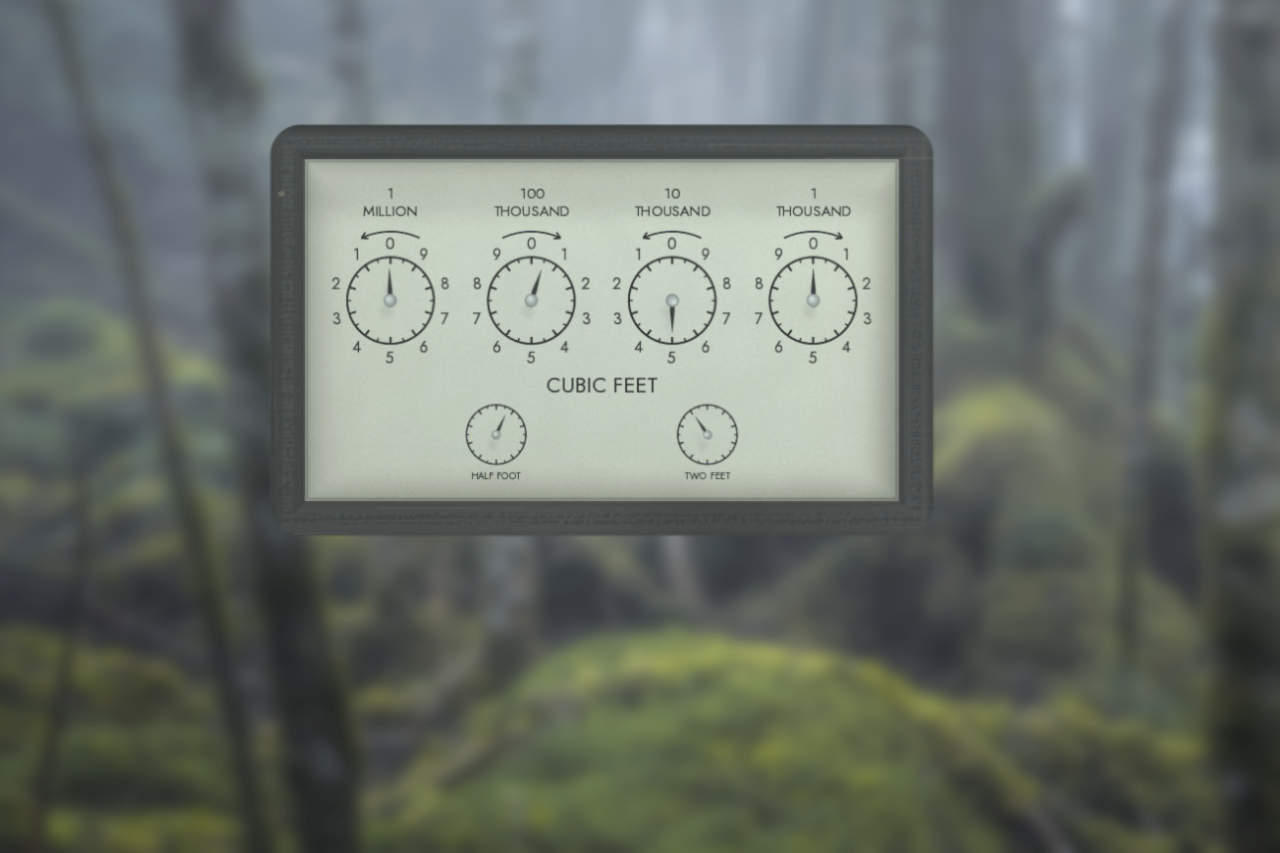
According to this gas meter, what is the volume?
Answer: 5000 ft³
